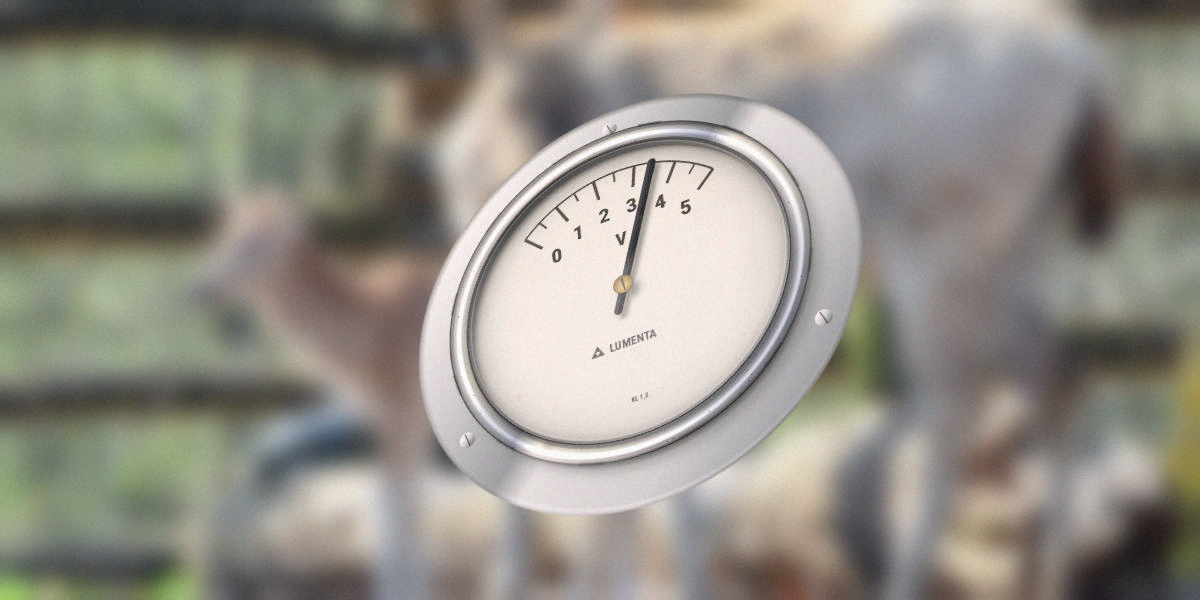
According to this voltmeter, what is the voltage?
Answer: 3.5 V
